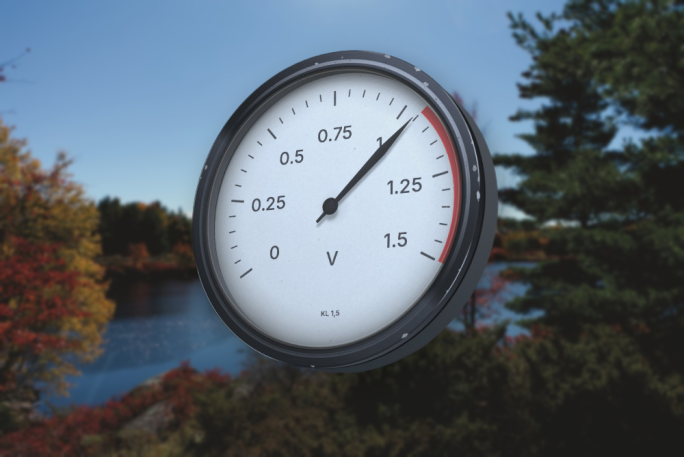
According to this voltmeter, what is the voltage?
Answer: 1.05 V
